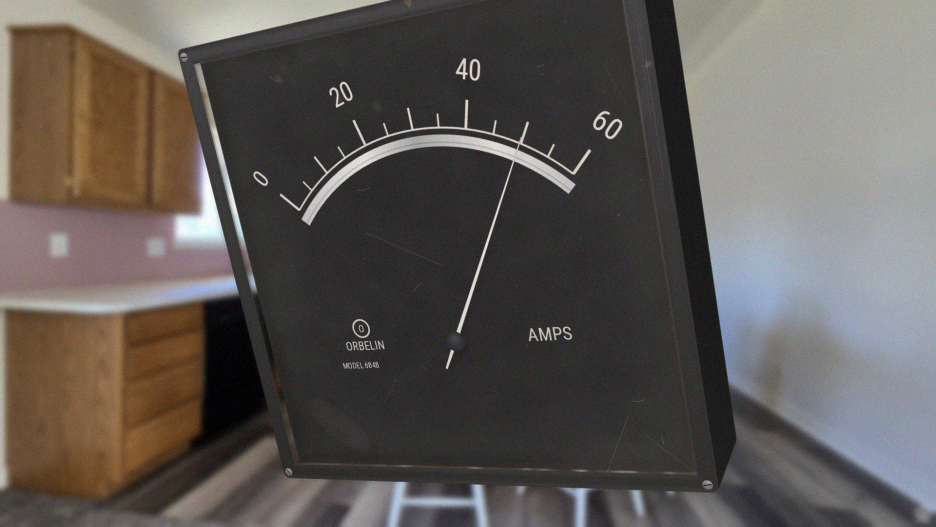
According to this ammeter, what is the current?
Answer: 50 A
